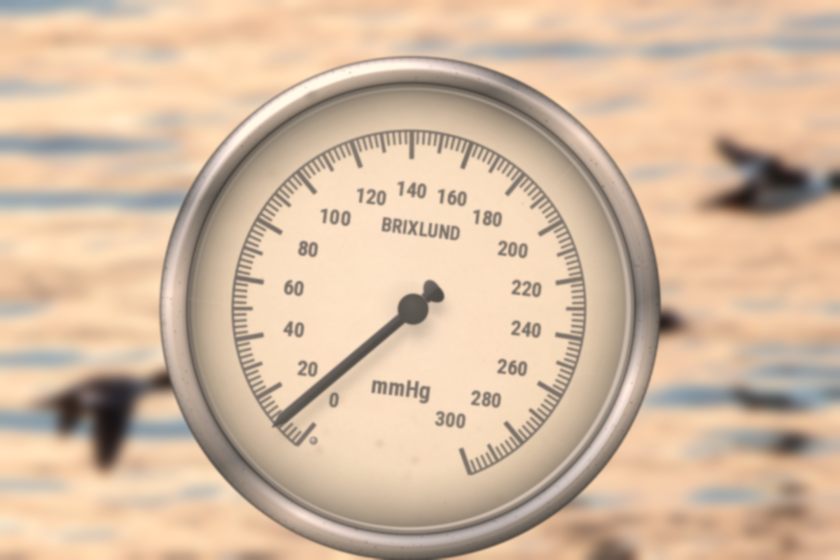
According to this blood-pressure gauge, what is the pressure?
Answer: 10 mmHg
